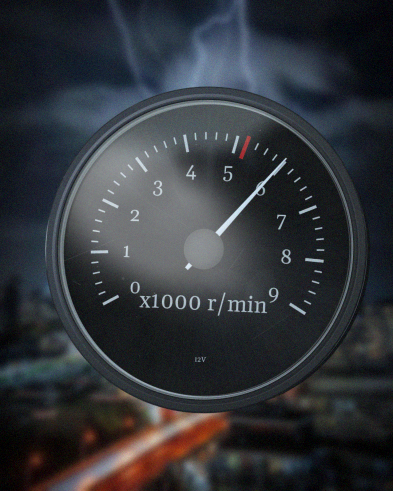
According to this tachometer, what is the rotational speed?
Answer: 6000 rpm
